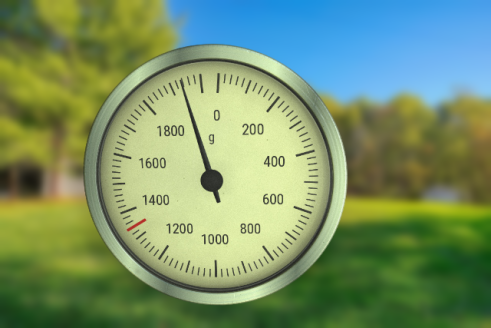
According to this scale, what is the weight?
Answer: 1940 g
